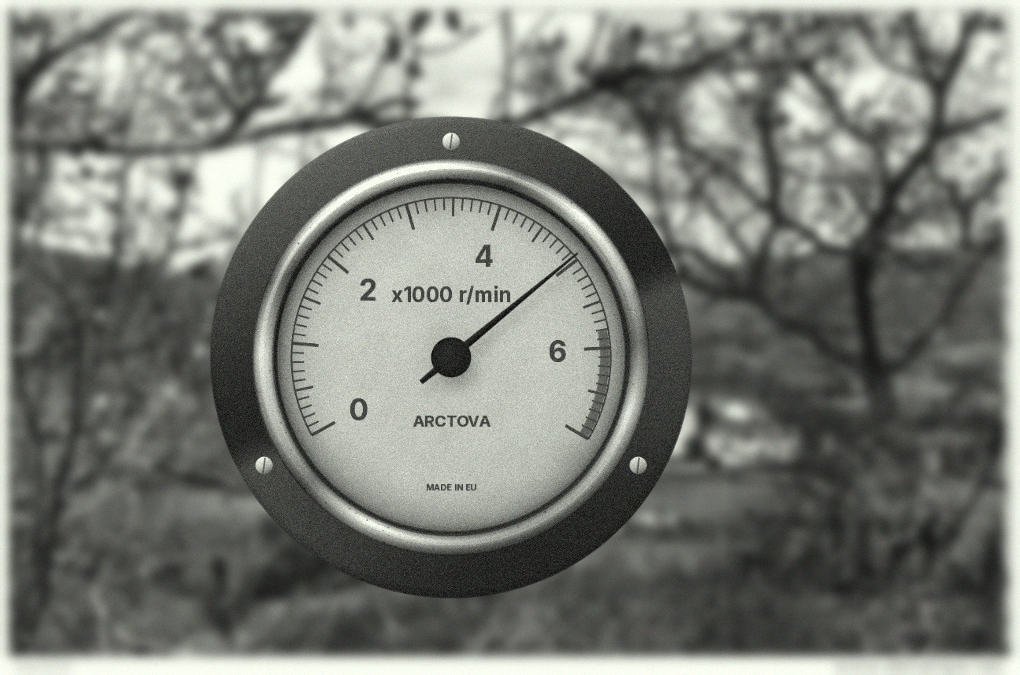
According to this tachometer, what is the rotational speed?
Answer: 4950 rpm
